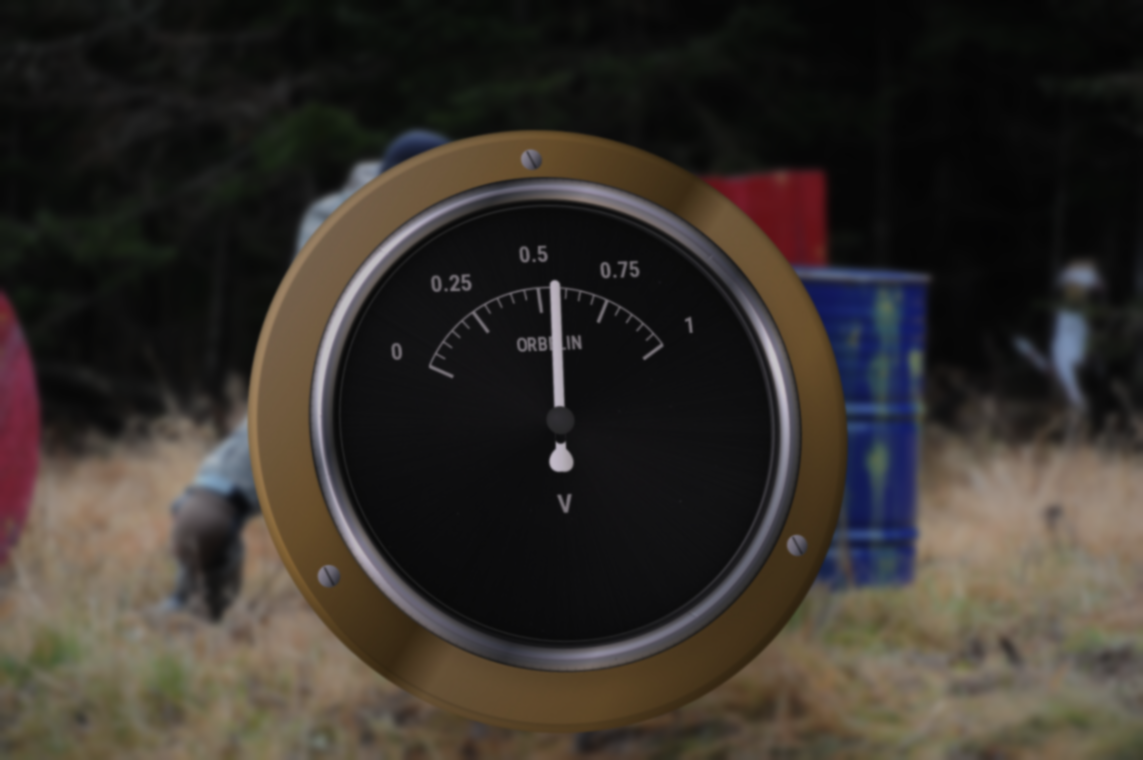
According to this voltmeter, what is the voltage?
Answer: 0.55 V
